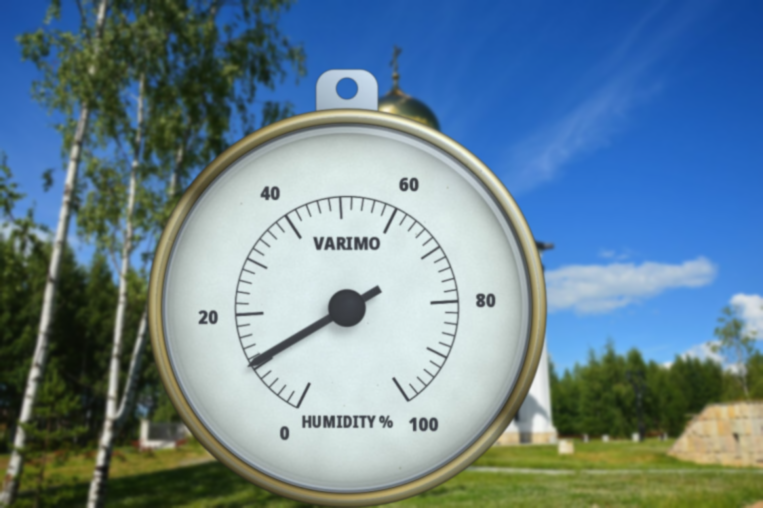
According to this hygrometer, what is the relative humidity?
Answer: 11 %
